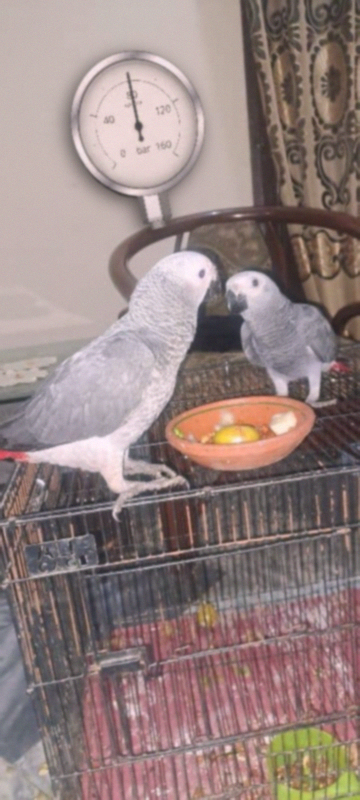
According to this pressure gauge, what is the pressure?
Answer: 80 bar
